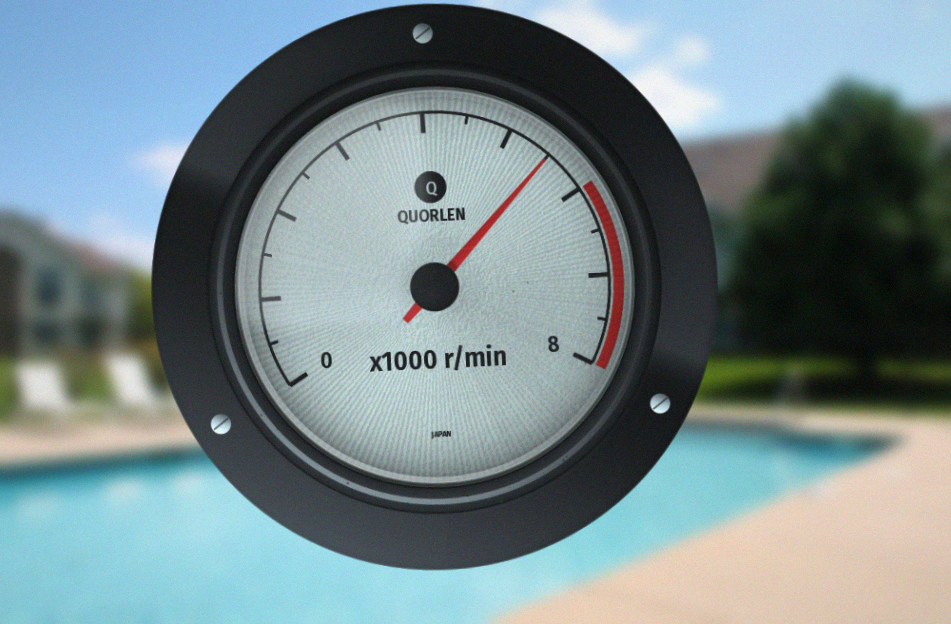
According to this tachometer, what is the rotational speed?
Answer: 5500 rpm
